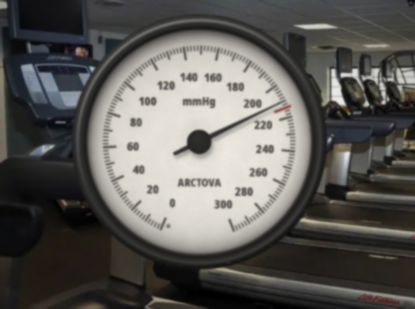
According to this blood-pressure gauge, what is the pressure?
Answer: 210 mmHg
